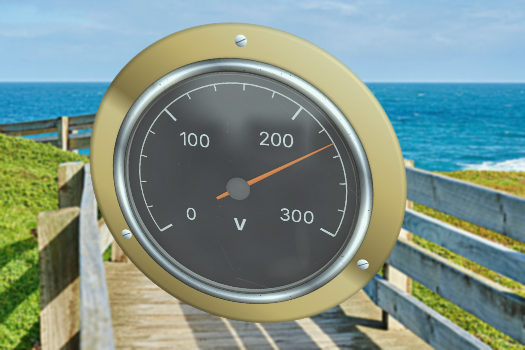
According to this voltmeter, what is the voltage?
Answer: 230 V
